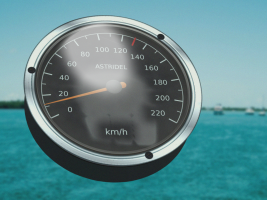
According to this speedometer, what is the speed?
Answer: 10 km/h
